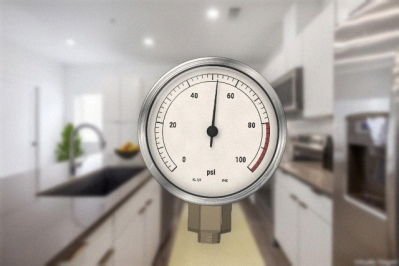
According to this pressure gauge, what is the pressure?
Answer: 52 psi
